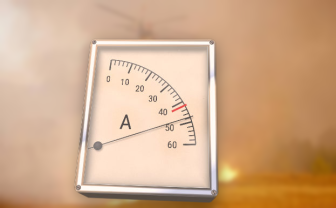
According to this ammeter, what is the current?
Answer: 48 A
